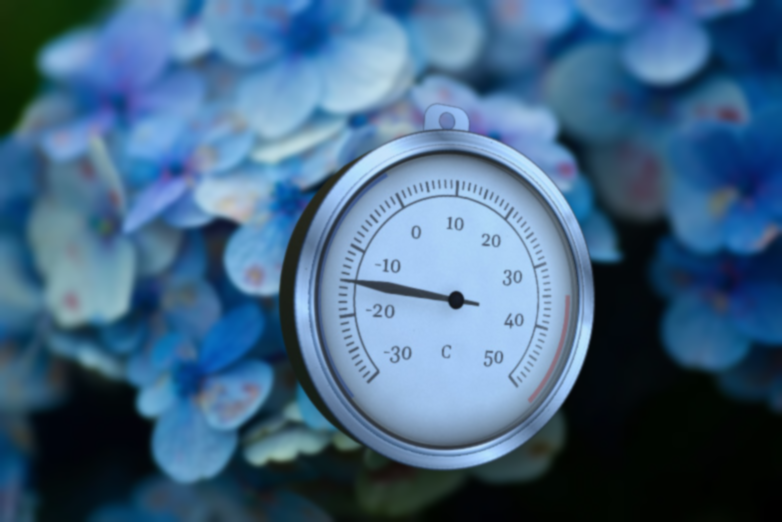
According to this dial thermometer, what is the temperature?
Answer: -15 °C
